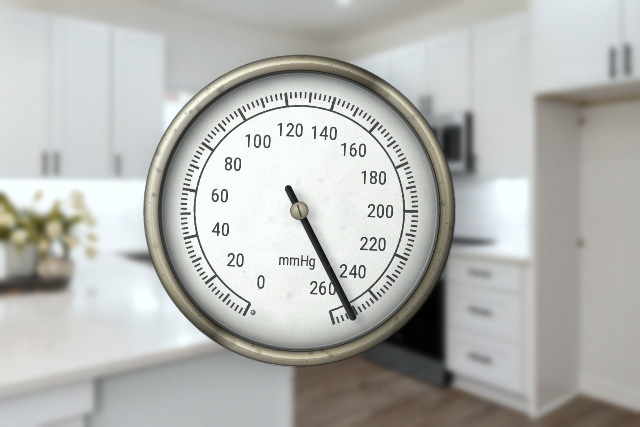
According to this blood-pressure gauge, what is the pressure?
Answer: 252 mmHg
